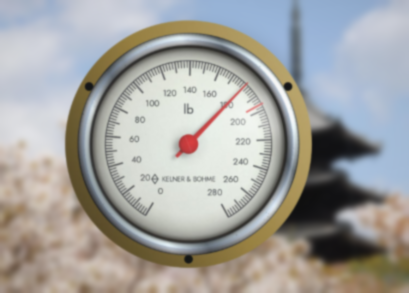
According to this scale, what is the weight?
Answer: 180 lb
